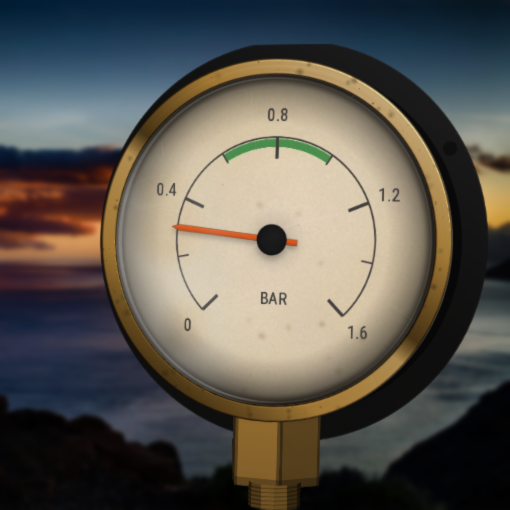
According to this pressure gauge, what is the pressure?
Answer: 0.3 bar
